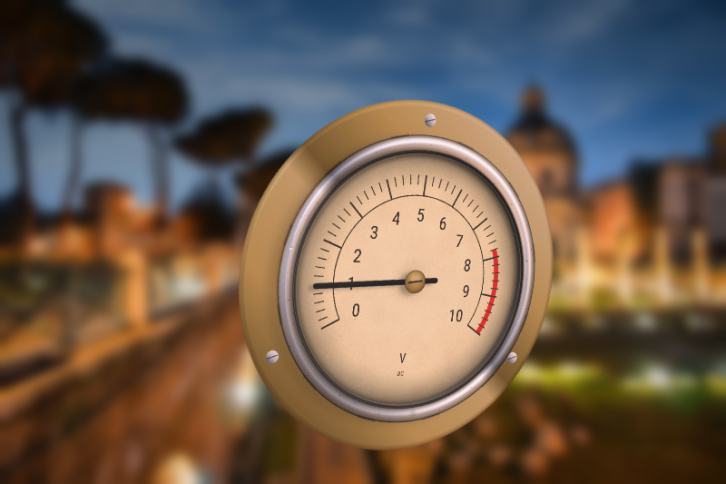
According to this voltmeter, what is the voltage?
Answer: 1 V
